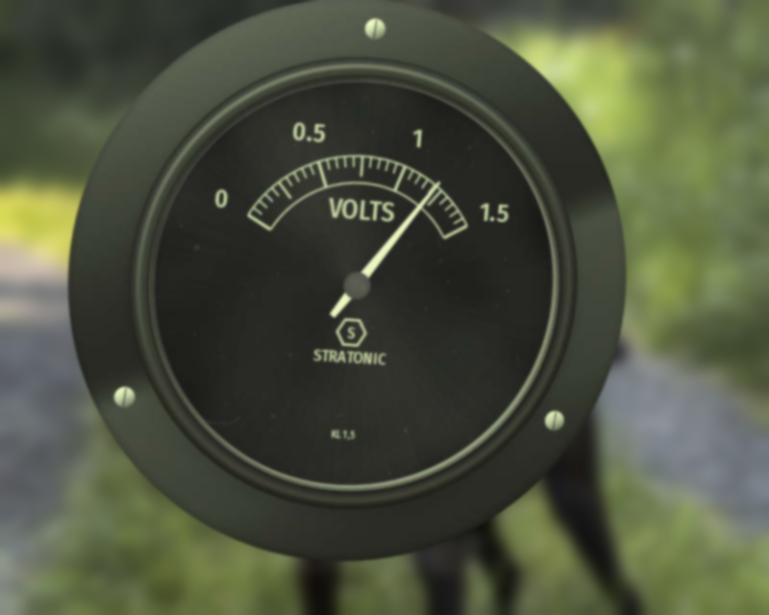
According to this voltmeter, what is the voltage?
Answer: 1.2 V
